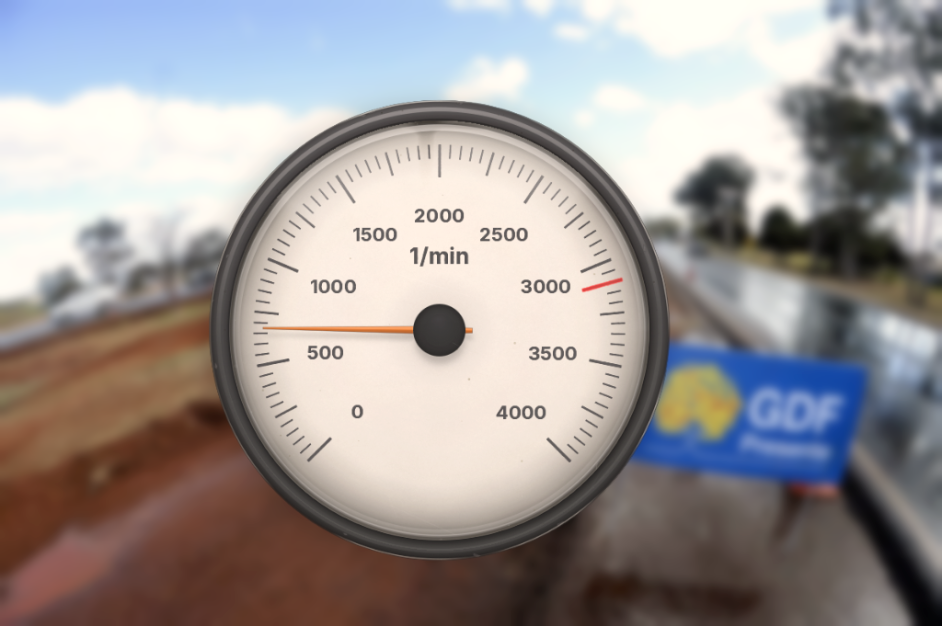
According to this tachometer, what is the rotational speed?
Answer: 675 rpm
